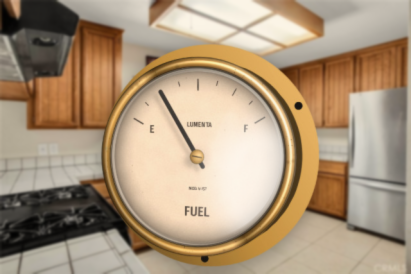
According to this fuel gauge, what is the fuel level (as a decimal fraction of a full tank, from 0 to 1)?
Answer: 0.25
